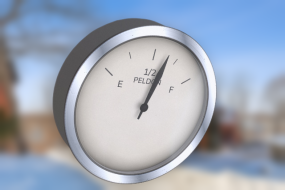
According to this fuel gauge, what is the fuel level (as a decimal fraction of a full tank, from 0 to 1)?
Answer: 0.625
